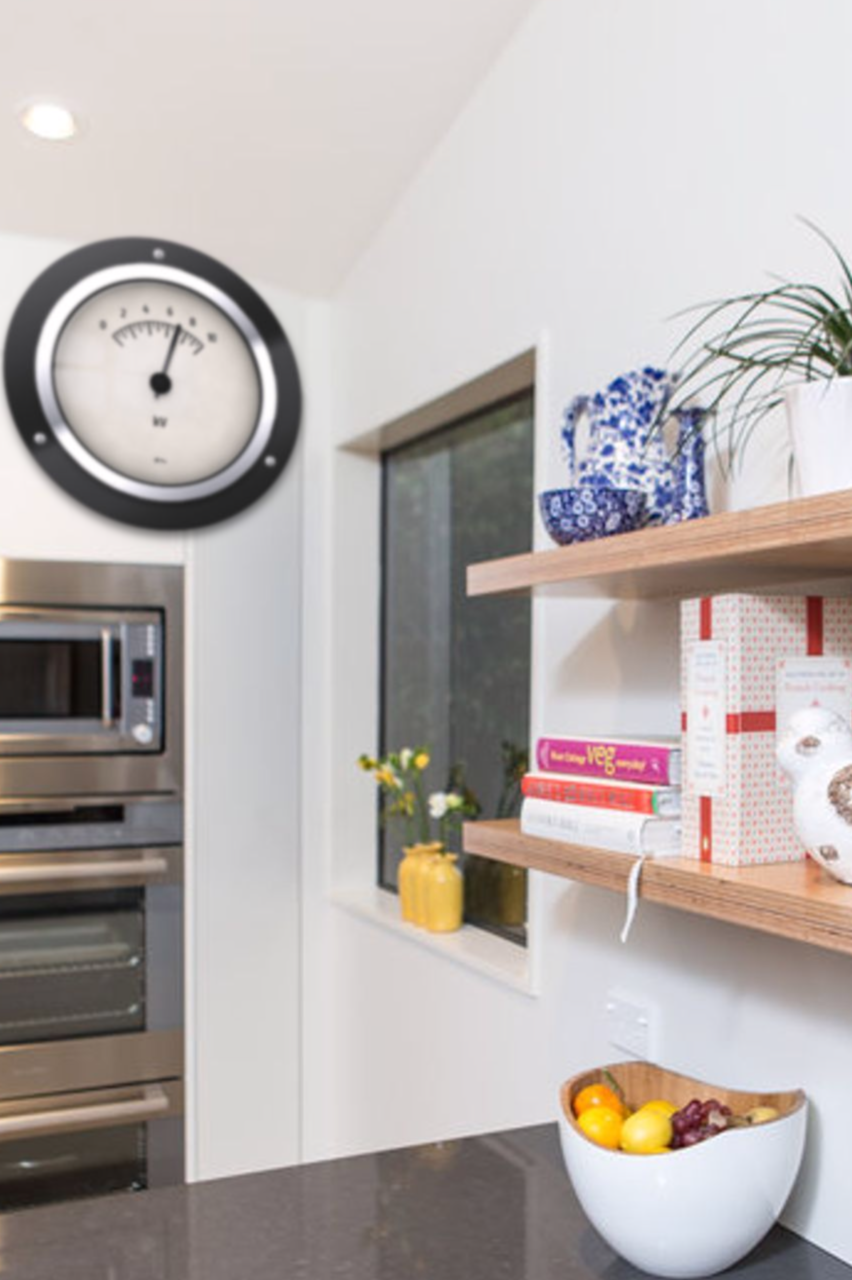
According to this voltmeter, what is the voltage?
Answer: 7 kV
